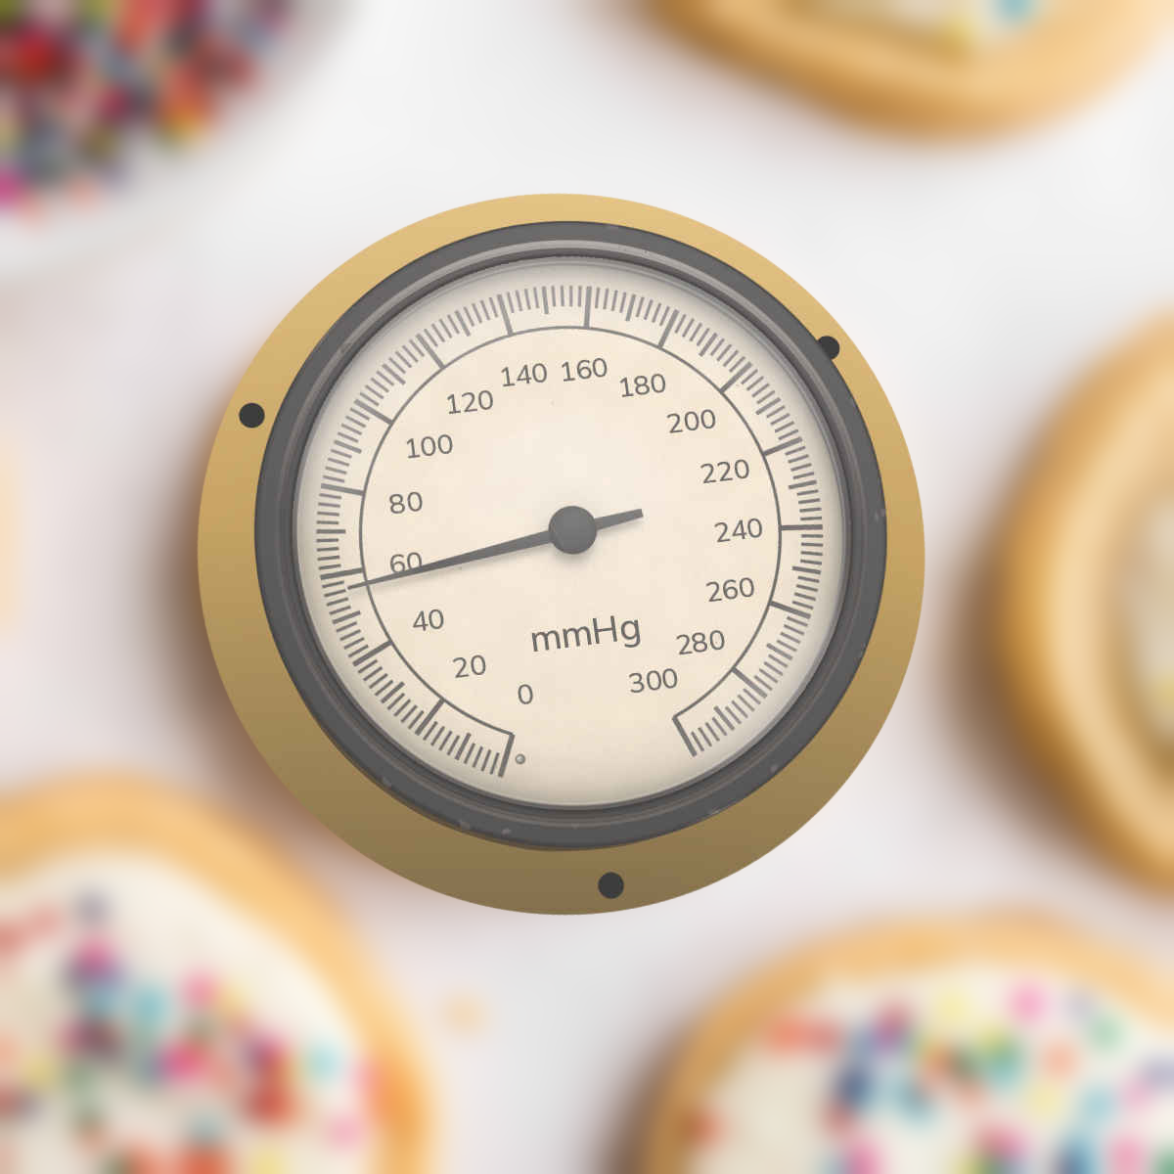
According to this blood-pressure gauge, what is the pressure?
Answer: 56 mmHg
